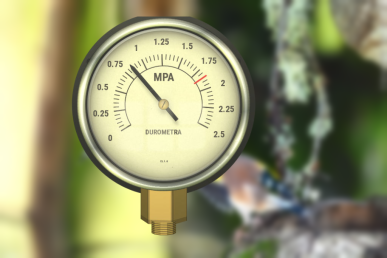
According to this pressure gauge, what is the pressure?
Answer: 0.85 MPa
